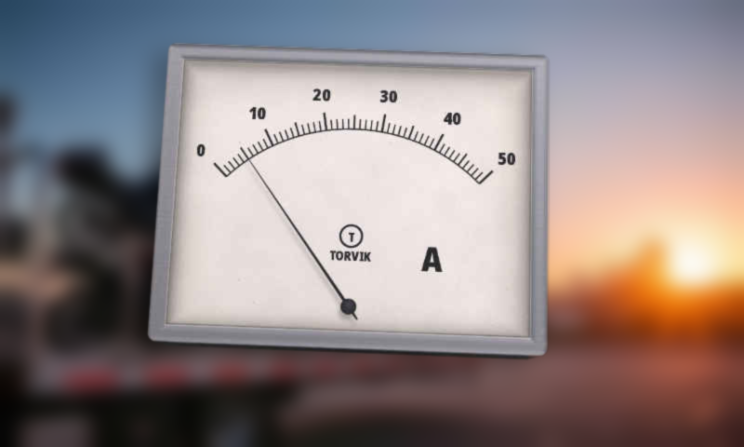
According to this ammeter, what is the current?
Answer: 5 A
